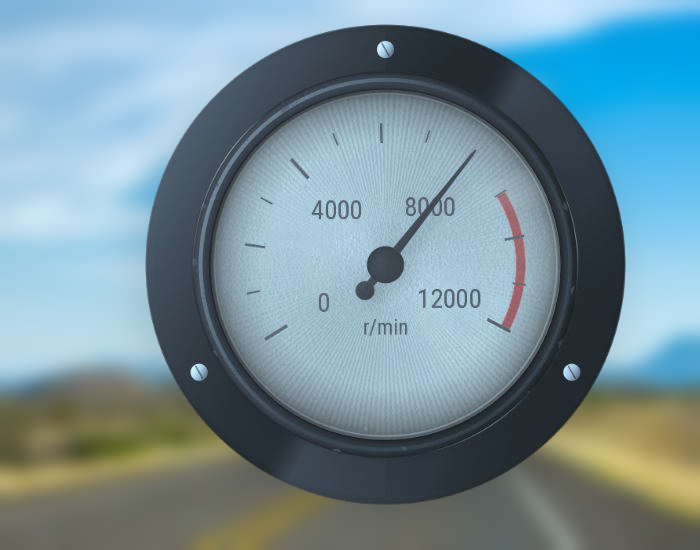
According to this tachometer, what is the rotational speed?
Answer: 8000 rpm
